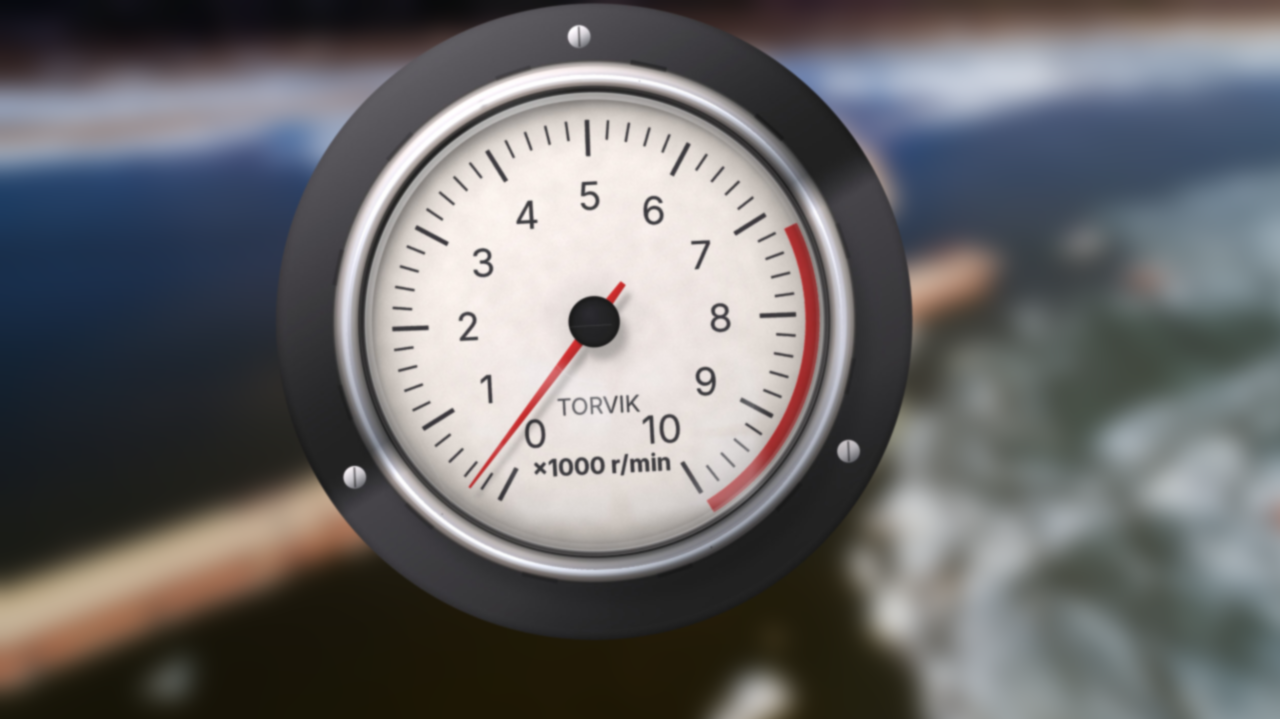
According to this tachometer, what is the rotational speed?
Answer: 300 rpm
